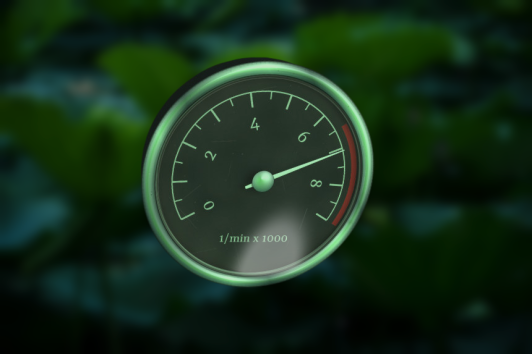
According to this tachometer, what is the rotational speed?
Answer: 7000 rpm
